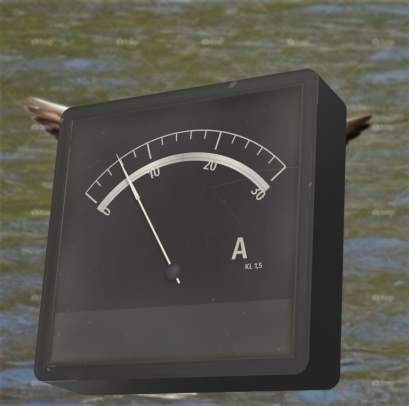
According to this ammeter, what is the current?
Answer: 6 A
